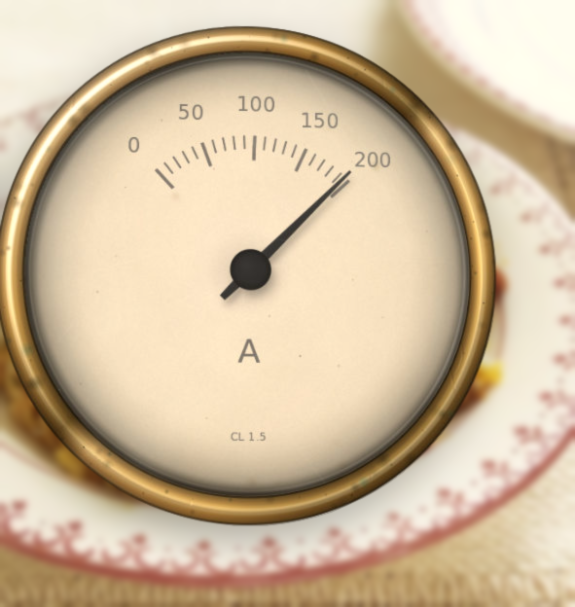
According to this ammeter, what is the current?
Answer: 195 A
